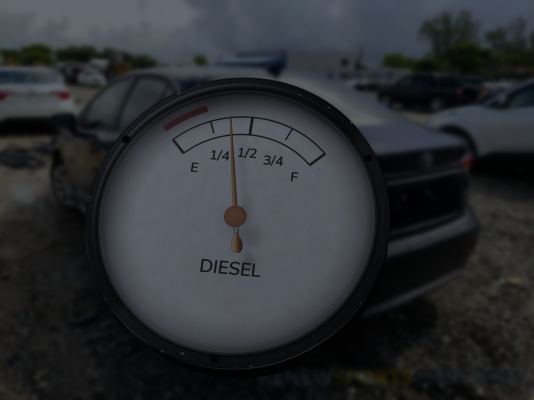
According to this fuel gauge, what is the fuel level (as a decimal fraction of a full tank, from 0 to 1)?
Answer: 0.375
